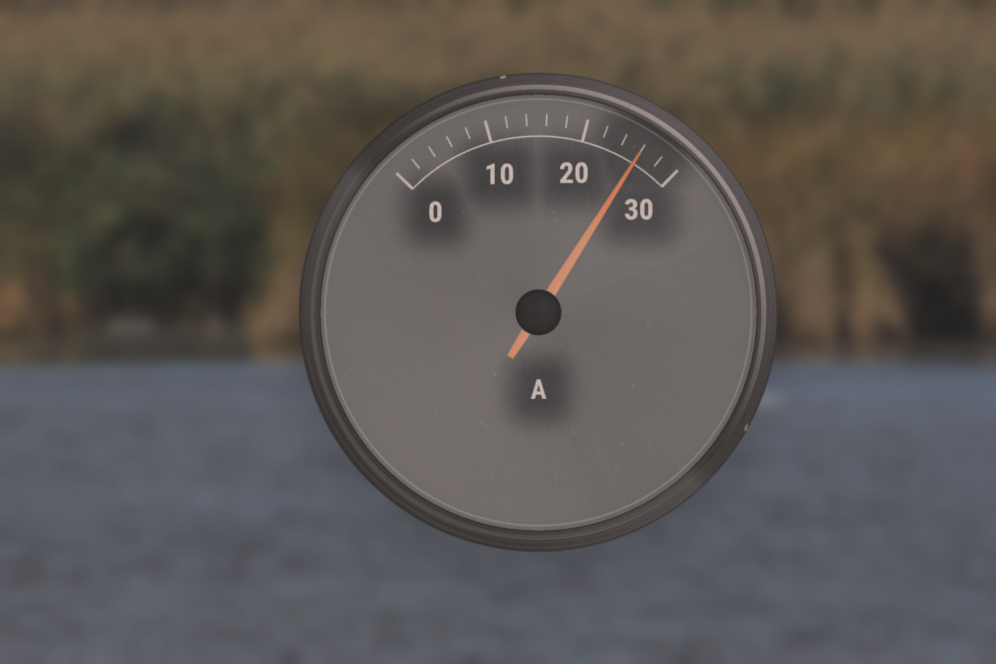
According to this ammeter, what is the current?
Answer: 26 A
